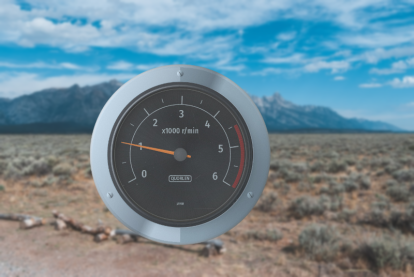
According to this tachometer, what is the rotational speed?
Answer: 1000 rpm
